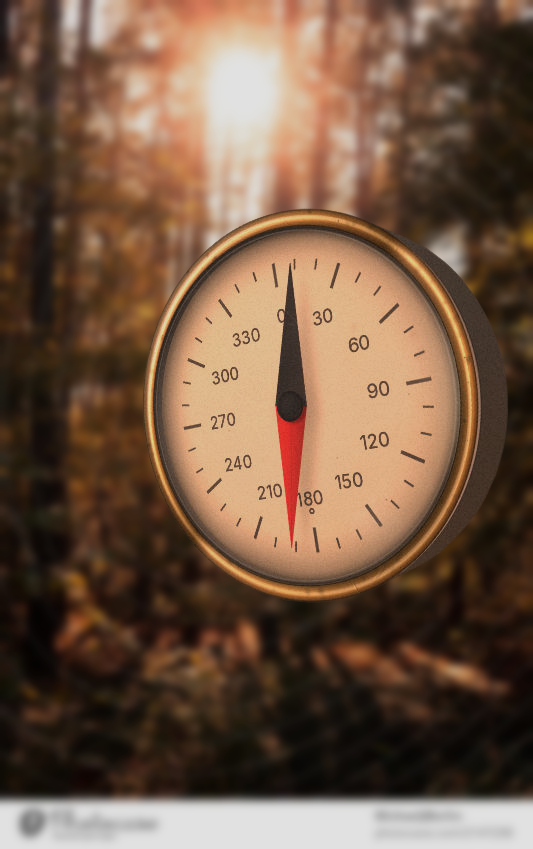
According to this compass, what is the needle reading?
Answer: 190 °
